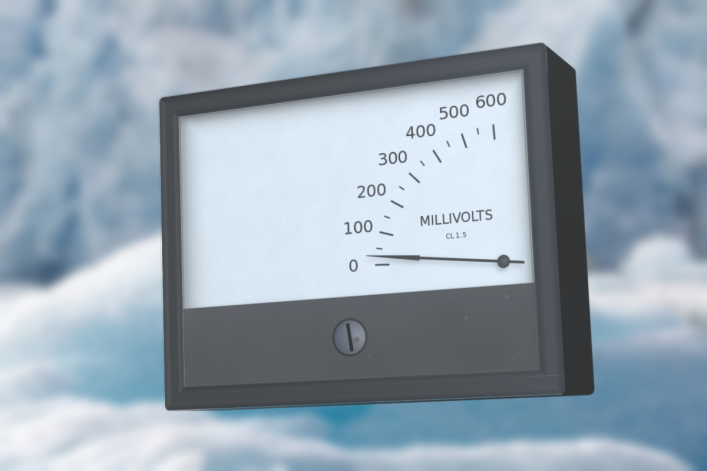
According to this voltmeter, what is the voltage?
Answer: 25 mV
